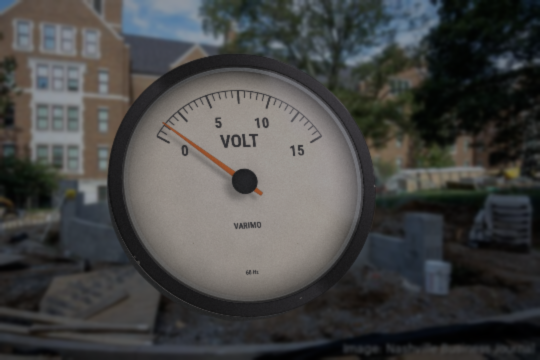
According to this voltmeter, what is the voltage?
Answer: 1 V
